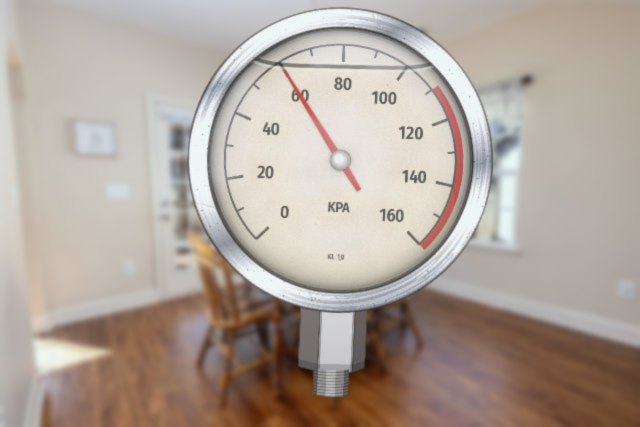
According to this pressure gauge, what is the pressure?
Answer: 60 kPa
